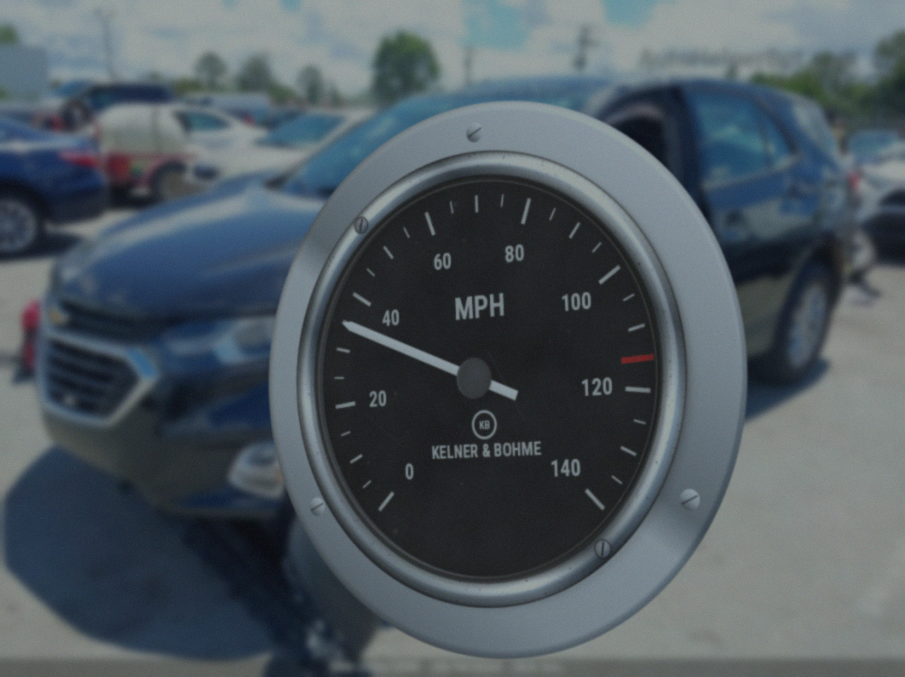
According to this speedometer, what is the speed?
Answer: 35 mph
